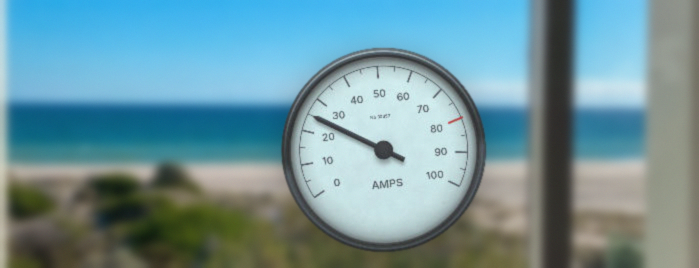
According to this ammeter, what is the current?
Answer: 25 A
